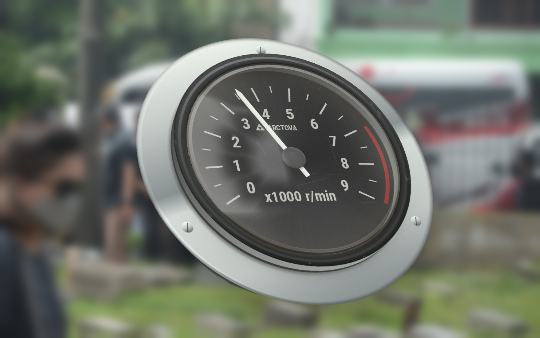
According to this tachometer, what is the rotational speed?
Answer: 3500 rpm
